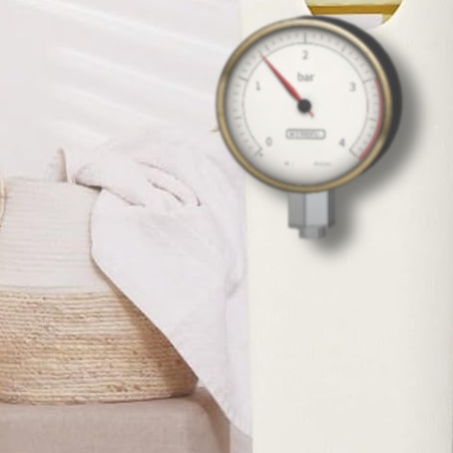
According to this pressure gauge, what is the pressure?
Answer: 1.4 bar
